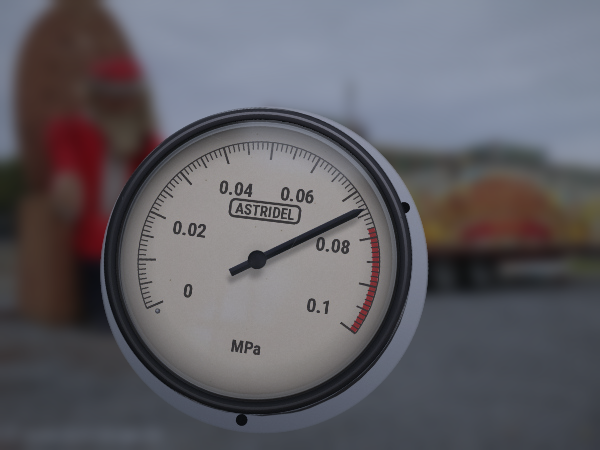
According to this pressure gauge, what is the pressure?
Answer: 0.074 MPa
